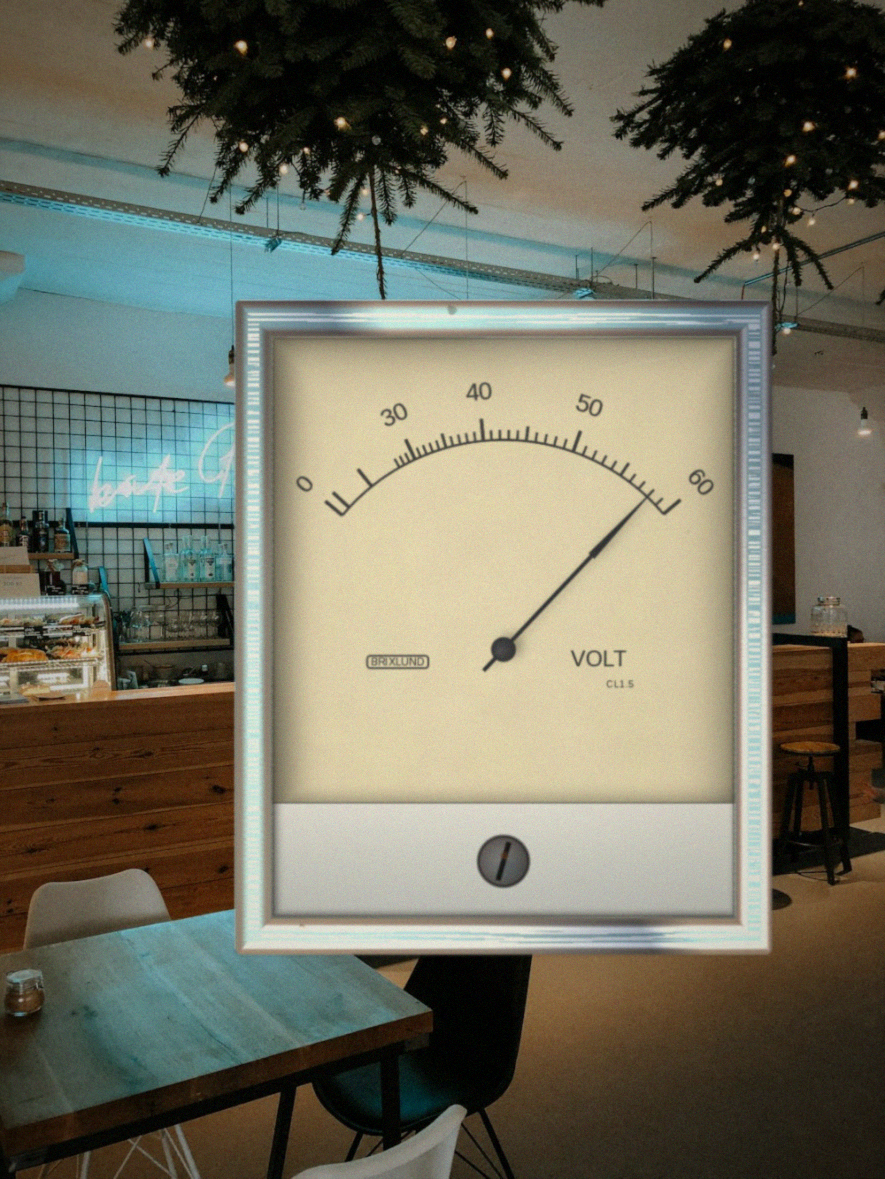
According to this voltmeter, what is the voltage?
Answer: 58 V
